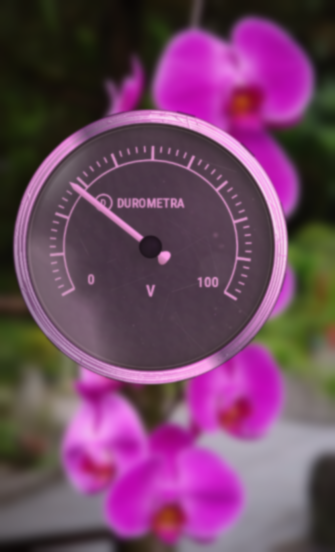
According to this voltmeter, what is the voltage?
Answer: 28 V
